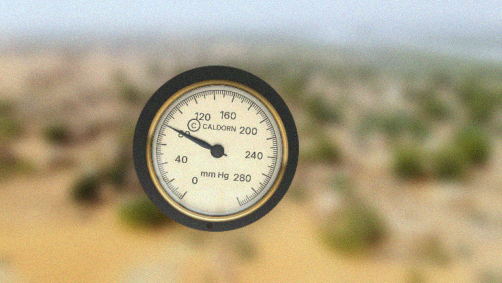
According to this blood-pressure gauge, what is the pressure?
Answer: 80 mmHg
